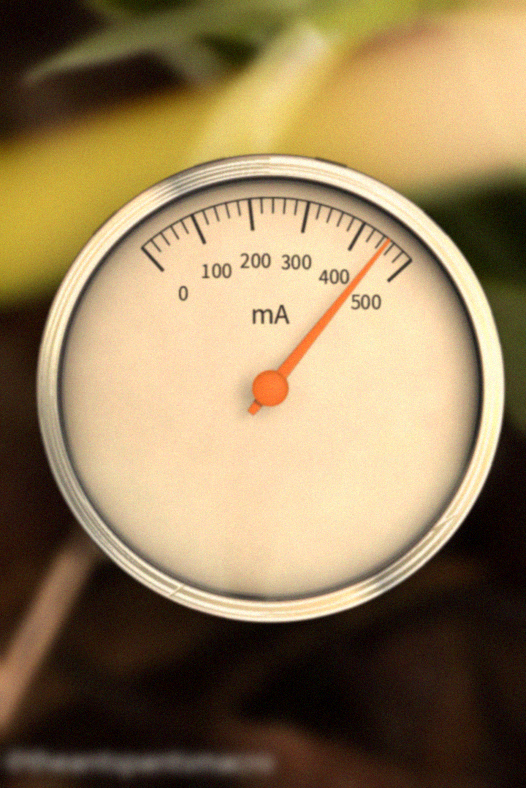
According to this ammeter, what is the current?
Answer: 450 mA
